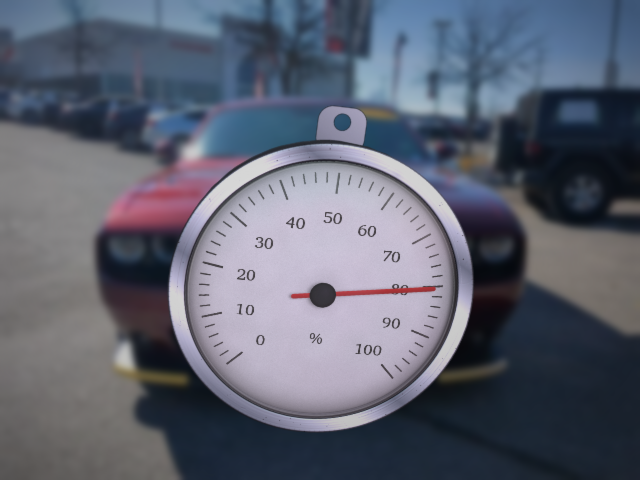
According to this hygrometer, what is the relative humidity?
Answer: 80 %
